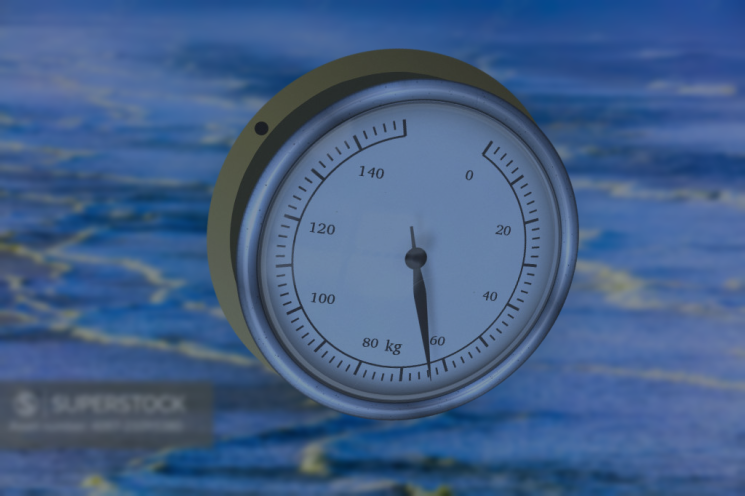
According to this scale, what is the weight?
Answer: 64 kg
